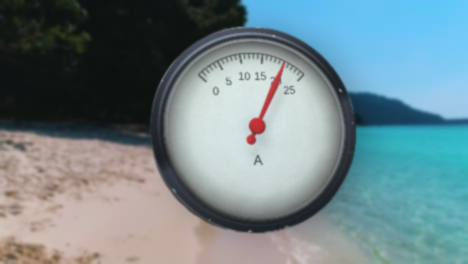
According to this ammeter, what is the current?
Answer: 20 A
